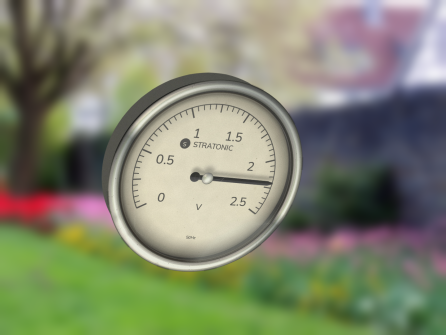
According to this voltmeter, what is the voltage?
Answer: 2.2 V
